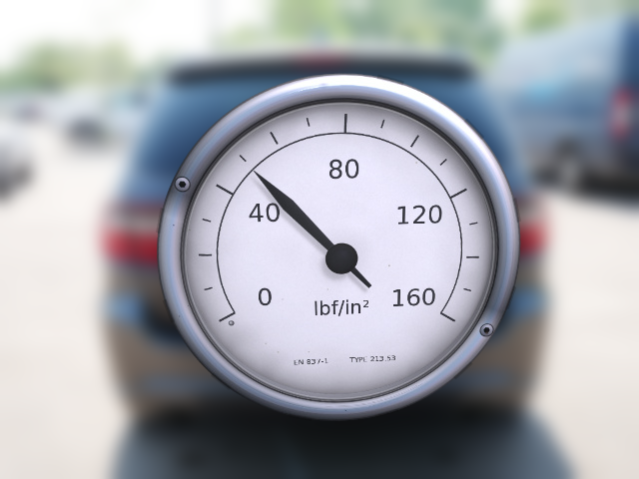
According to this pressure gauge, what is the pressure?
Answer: 50 psi
